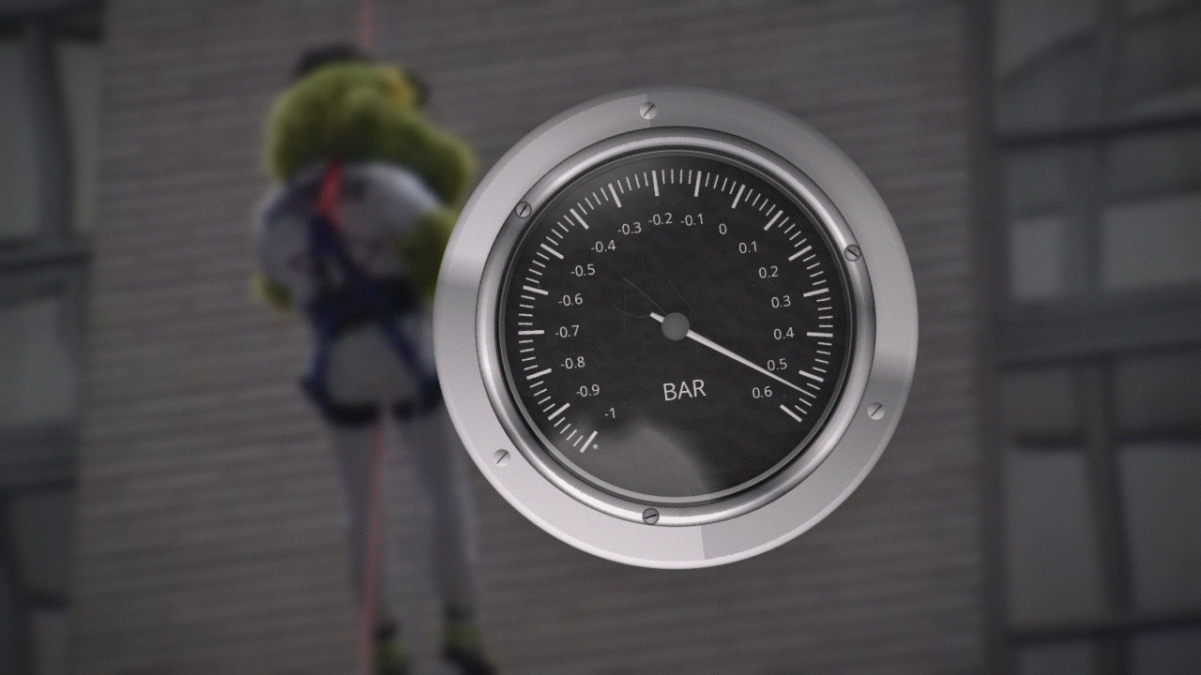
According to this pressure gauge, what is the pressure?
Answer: 0.54 bar
